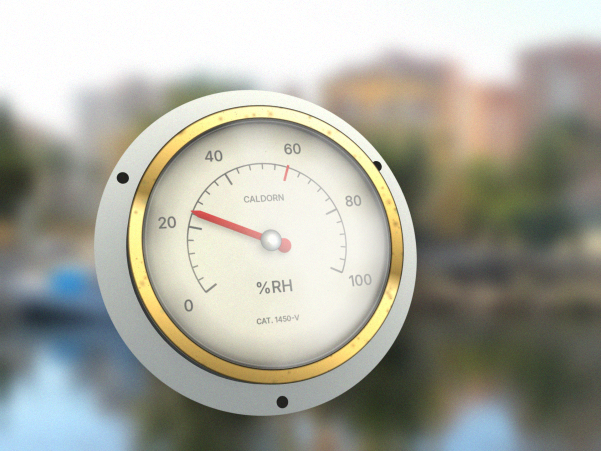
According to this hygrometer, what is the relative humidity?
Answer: 24 %
